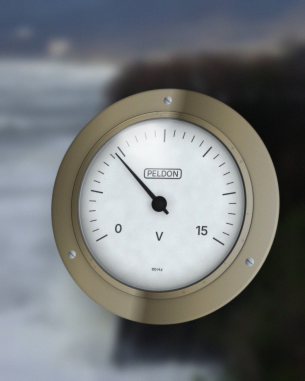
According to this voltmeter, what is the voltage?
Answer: 4.75 V
